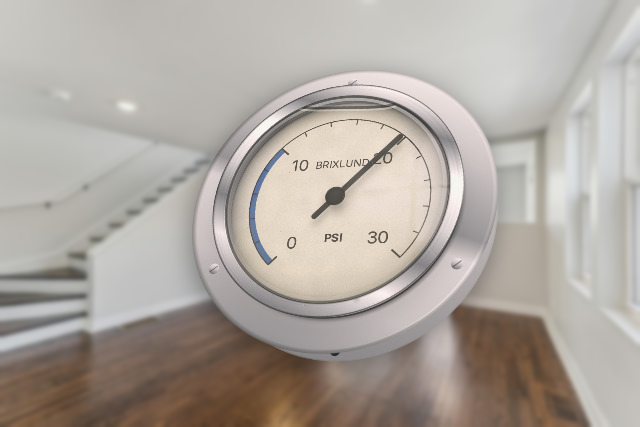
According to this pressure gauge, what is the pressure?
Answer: 20 psi
